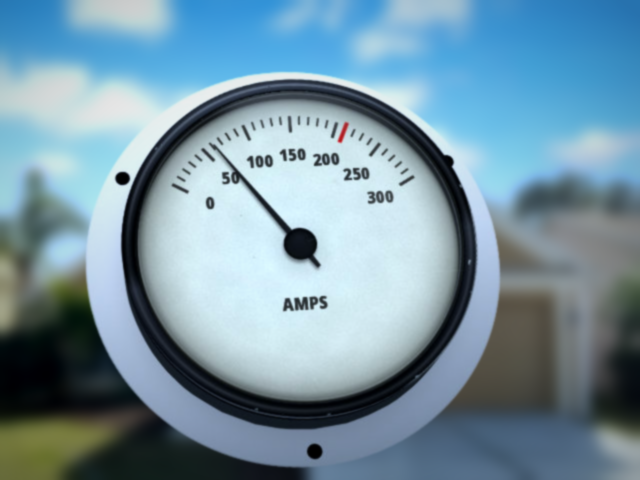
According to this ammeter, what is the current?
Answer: 60 A
